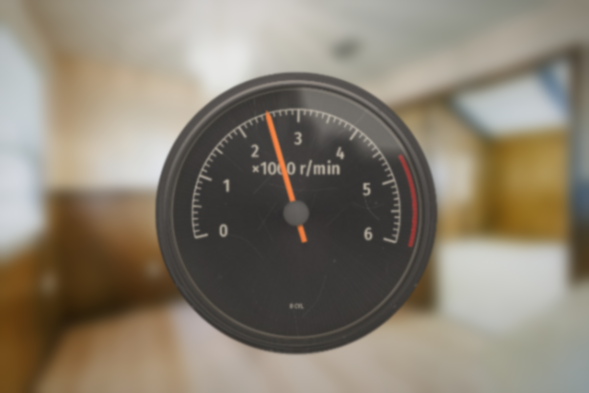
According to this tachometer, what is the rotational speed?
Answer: 2500 rpm
